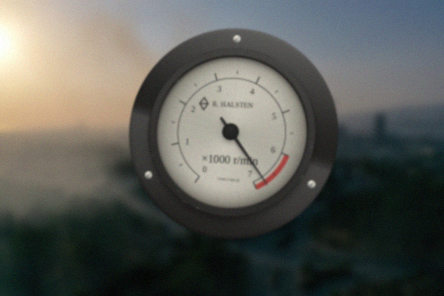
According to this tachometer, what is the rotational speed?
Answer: 6750 rpm
